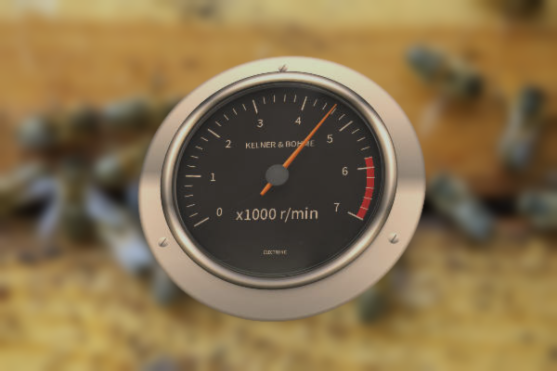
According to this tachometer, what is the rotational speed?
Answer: 4600 rpm
